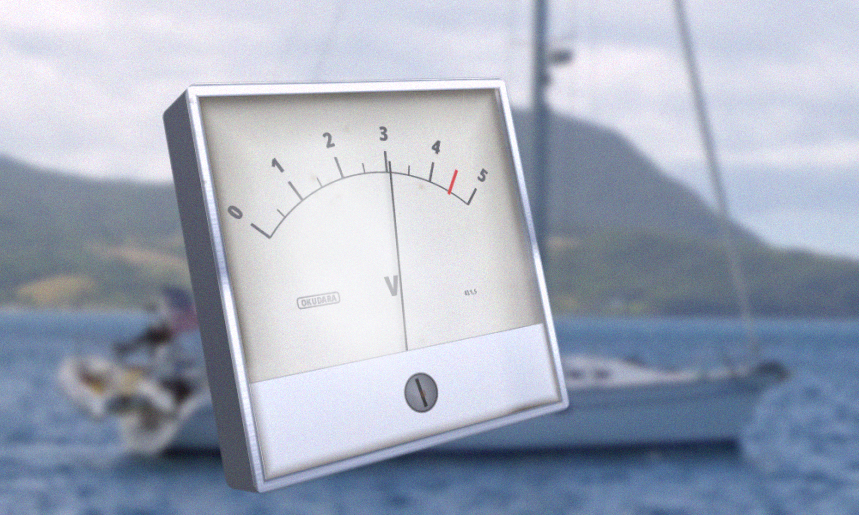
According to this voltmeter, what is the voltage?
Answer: 3 V
